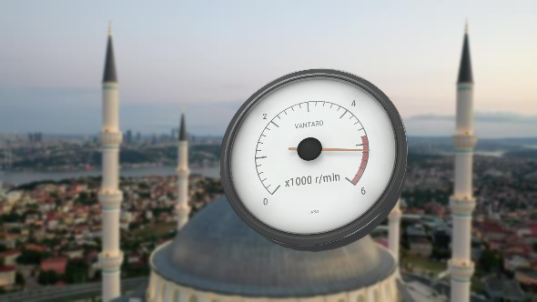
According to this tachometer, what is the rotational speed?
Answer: 5200 rpm
